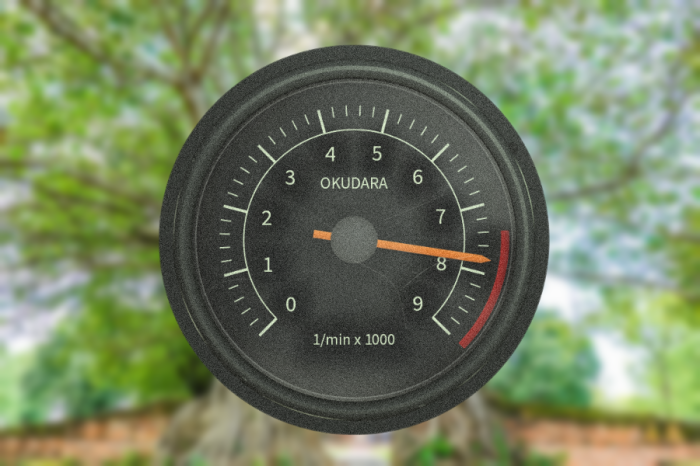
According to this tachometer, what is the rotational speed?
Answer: 7800 rpm
